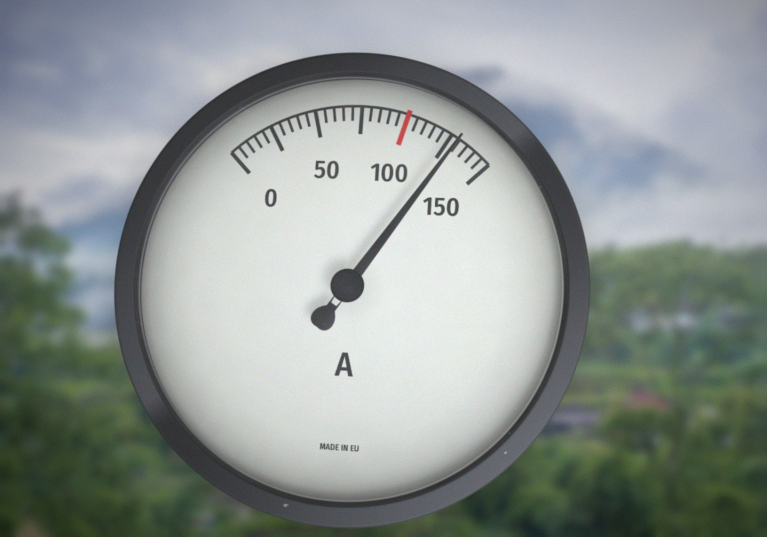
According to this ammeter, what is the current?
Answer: 130 A
